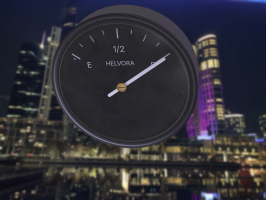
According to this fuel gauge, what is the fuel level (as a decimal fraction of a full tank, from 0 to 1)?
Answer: 1
